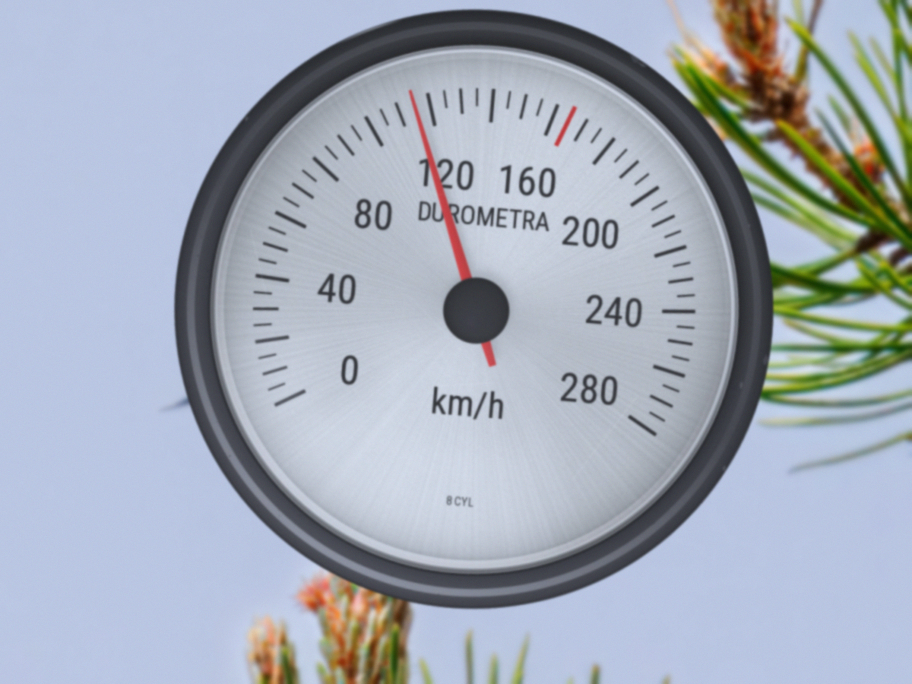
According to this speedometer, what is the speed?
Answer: 115 km/h
